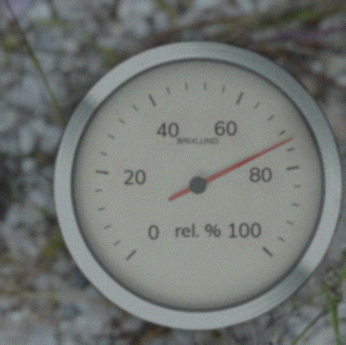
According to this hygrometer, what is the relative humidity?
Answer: 74 %
